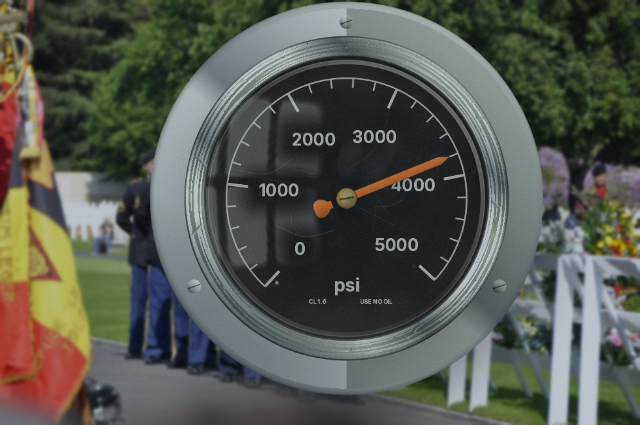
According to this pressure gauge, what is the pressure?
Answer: 3800 psi
